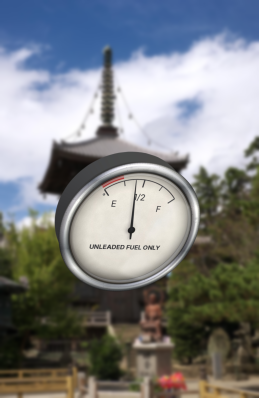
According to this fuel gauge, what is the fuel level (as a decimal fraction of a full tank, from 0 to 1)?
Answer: 0.375
